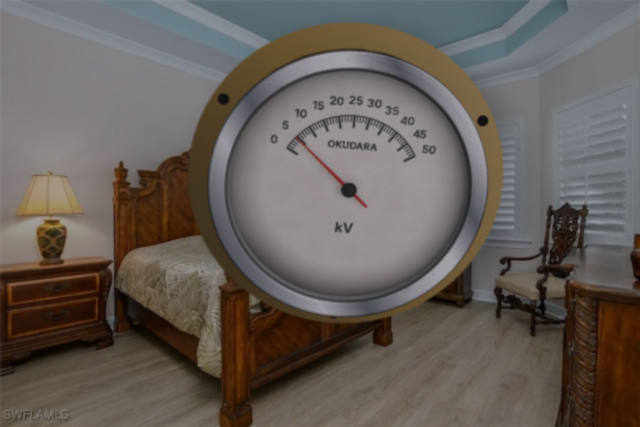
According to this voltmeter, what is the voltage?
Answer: 5 kV
